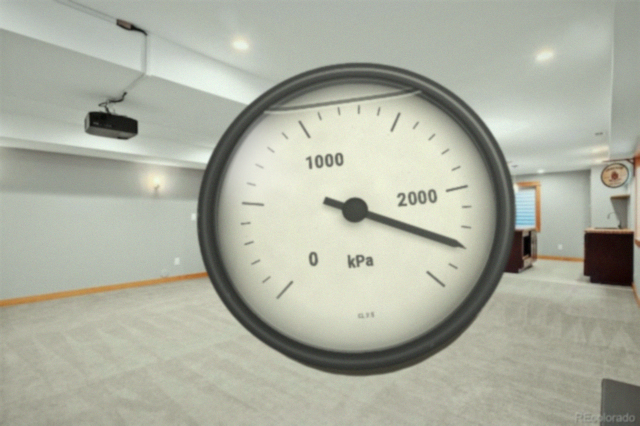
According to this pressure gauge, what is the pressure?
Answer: 2300 kPa
